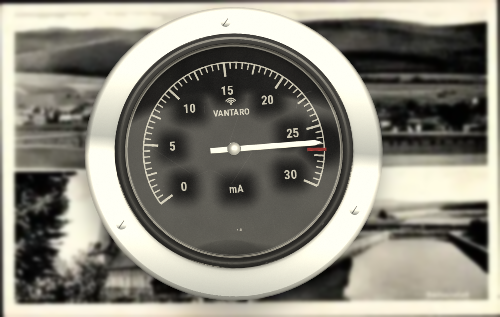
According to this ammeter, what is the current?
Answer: 26.5 mA
